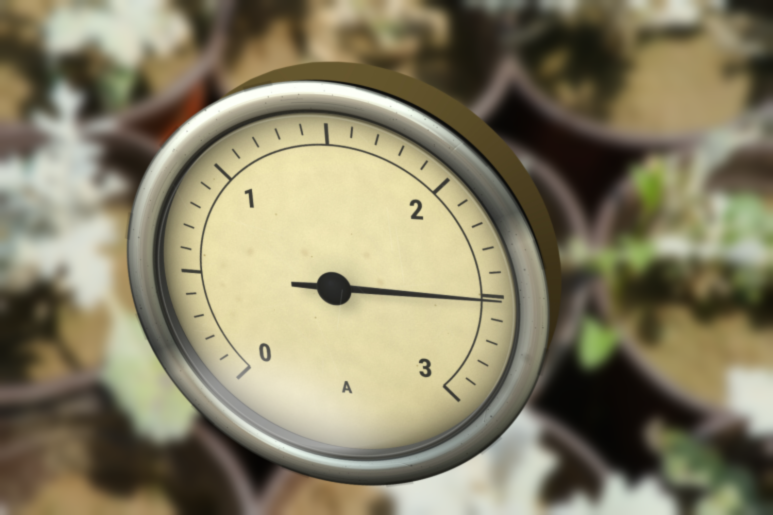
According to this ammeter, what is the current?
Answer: 2.5 A
